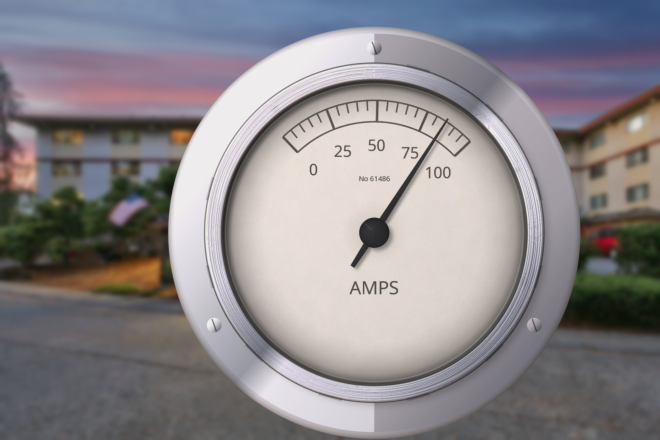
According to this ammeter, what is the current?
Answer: 85 A
